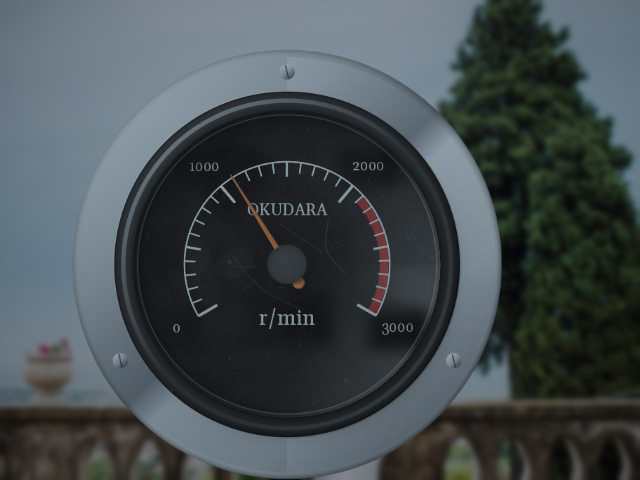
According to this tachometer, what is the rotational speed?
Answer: 1100 rpm
